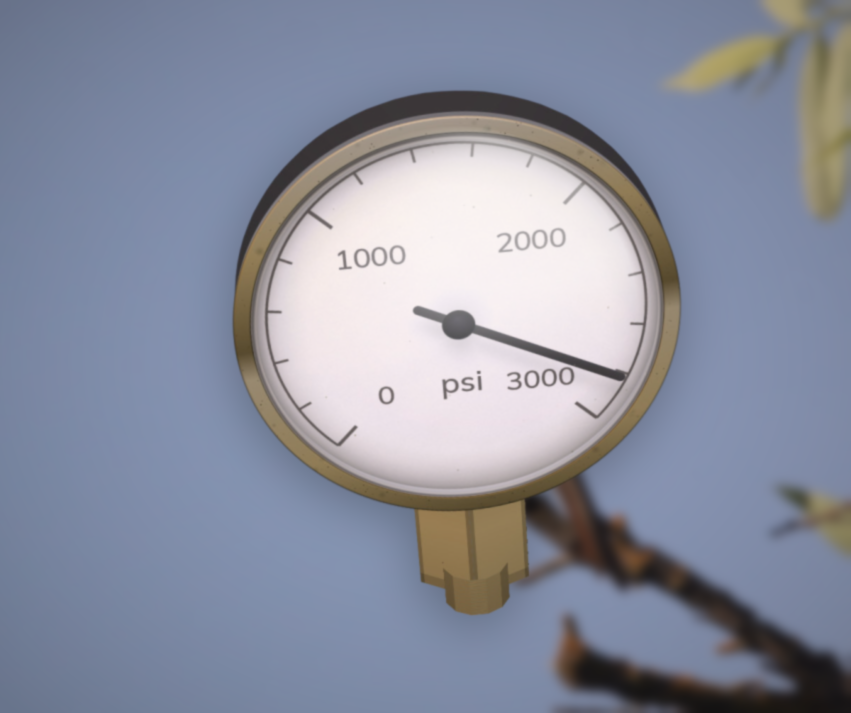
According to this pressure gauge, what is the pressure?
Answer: 2800 psi
